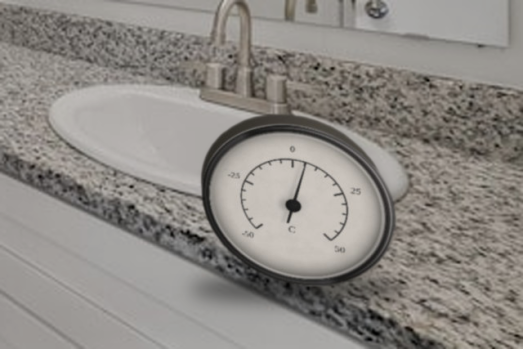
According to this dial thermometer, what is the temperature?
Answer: 5 °C
